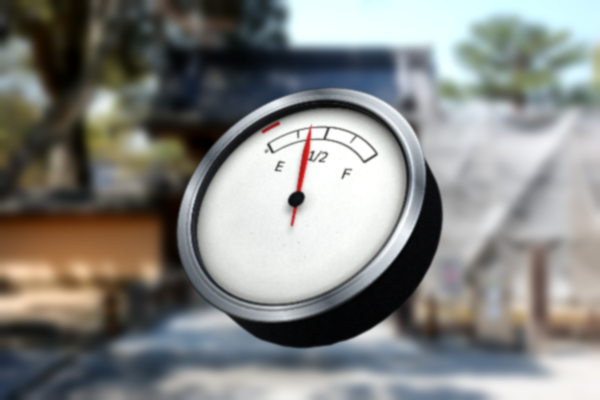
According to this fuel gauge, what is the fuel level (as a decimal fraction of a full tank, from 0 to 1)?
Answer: 0.375
